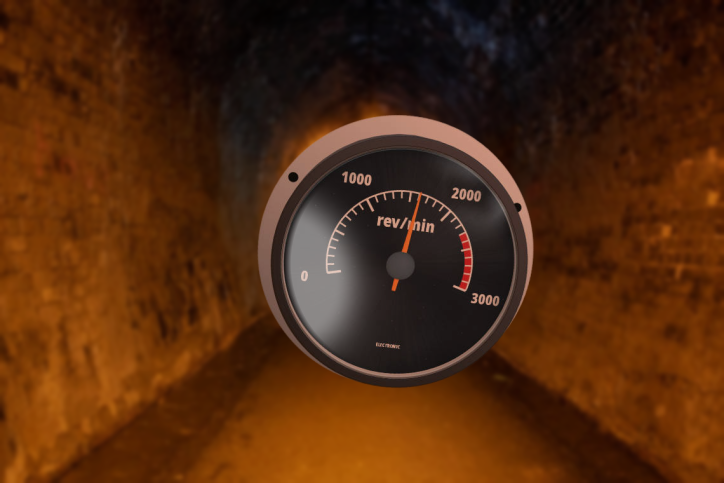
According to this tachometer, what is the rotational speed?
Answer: 1600 rpm
